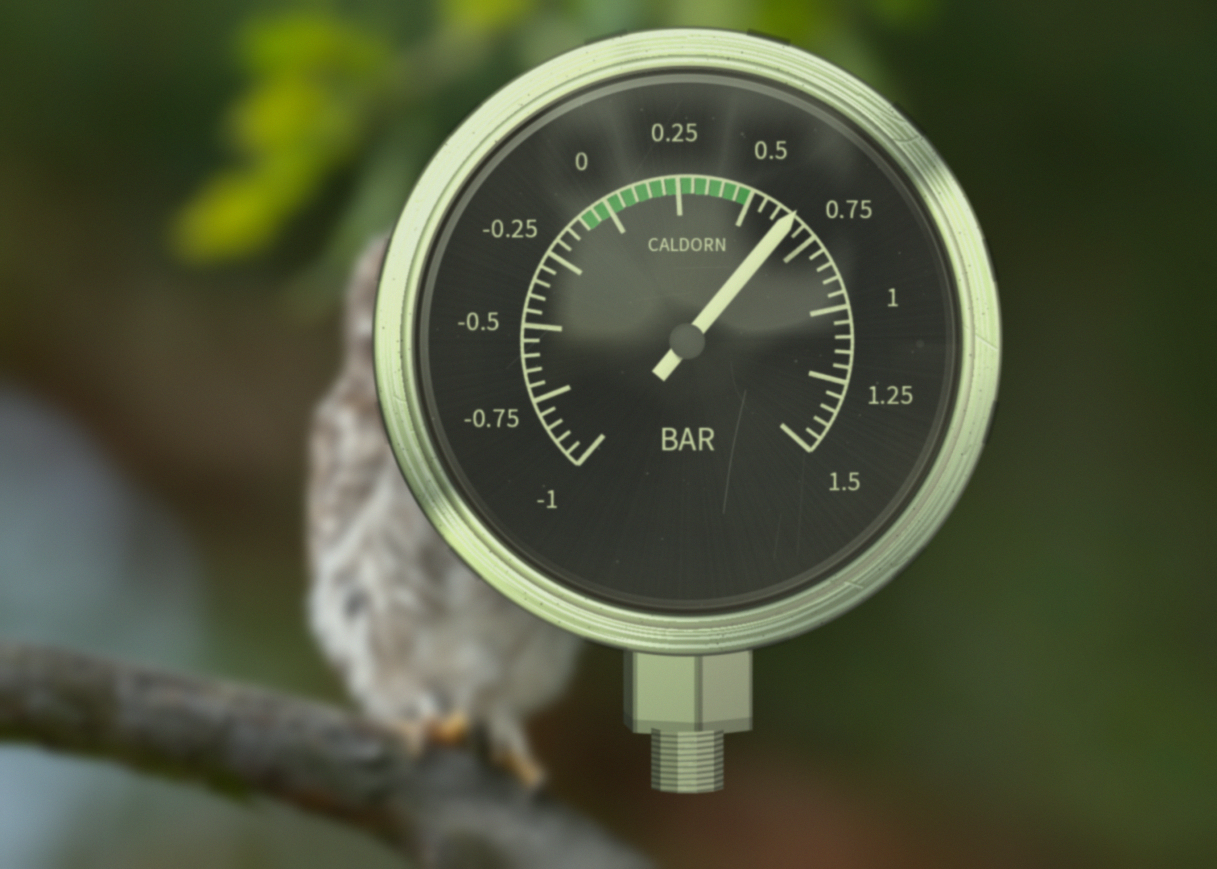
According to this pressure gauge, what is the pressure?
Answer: 0.65 bar
